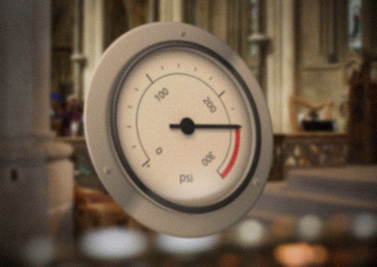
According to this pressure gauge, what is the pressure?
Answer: 240 psi
